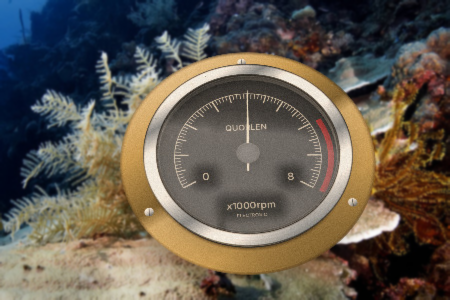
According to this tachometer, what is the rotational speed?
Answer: 4000 rpm
